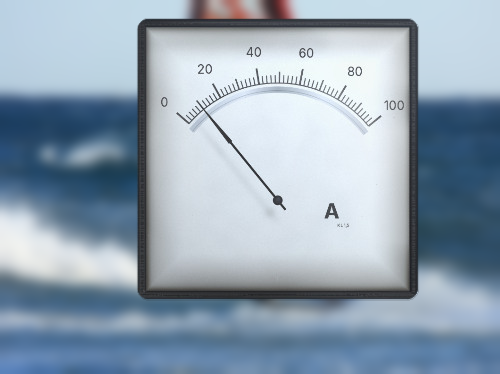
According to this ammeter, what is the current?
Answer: 10 A
